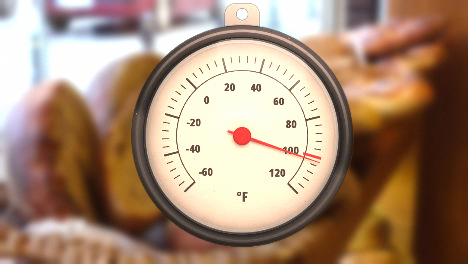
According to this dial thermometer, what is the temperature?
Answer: 102 °F
